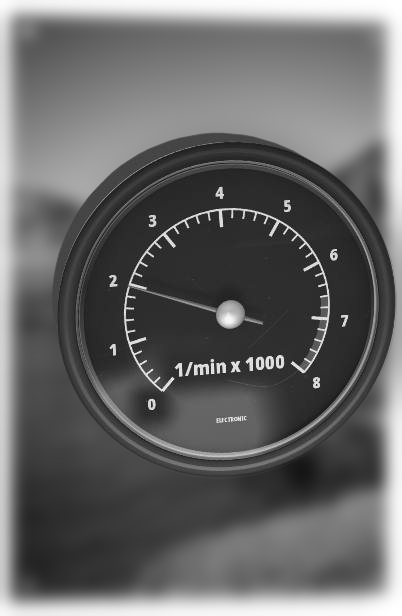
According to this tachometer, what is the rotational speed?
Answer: 2000 rpm
